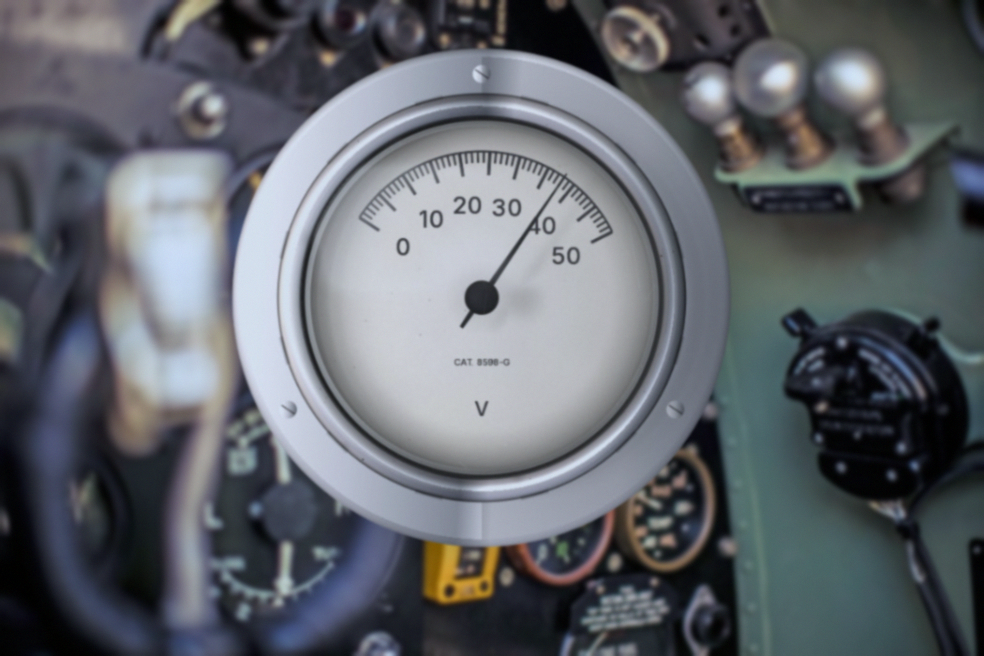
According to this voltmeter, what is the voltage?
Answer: 38 V
